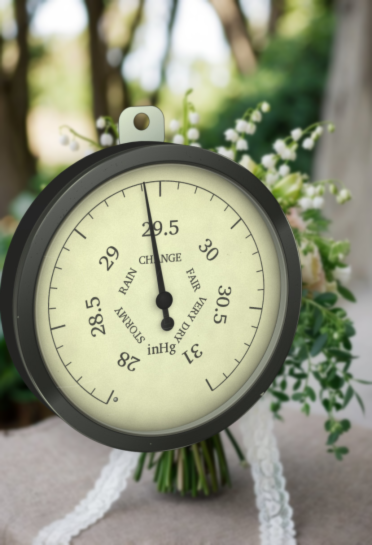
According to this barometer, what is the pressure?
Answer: 29.4 inHg
